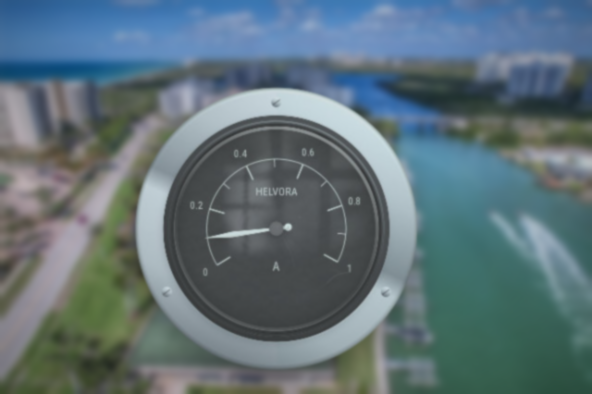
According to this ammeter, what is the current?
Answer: 0.1 A
